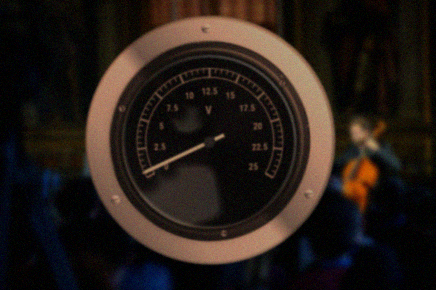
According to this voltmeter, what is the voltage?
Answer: 0.5 V
